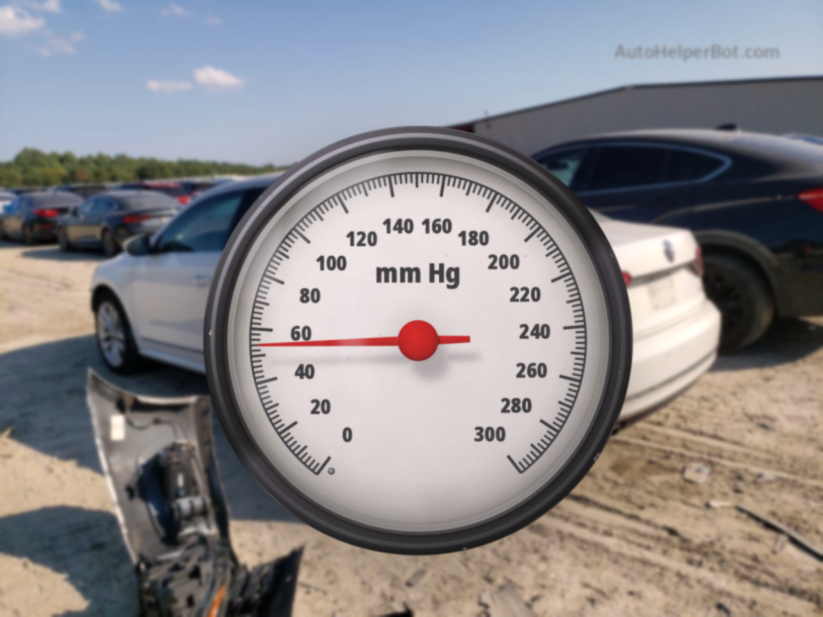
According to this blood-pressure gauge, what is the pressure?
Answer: 54 mmHg
